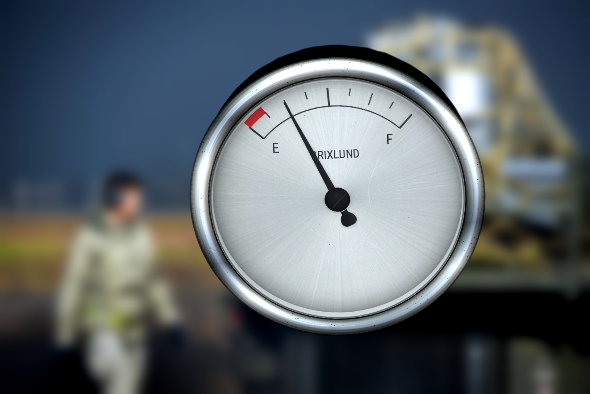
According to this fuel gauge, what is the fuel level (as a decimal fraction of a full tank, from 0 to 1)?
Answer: 0.25
